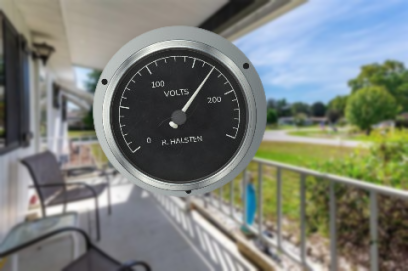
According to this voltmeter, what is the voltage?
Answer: 170 V
